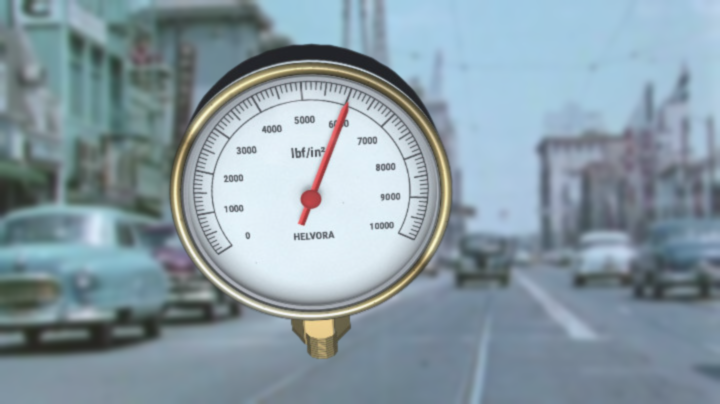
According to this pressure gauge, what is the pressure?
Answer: 6000 psi
